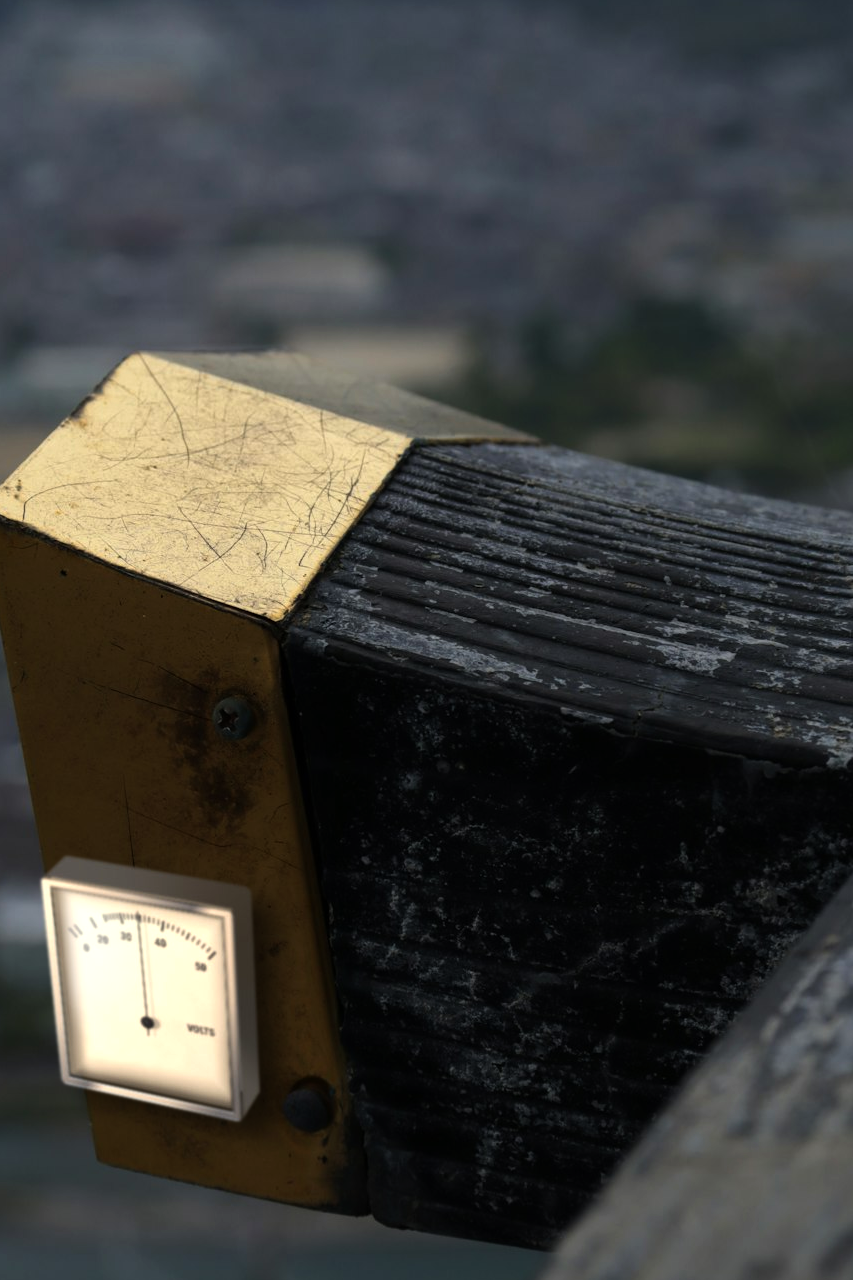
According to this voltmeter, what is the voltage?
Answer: 35 V
